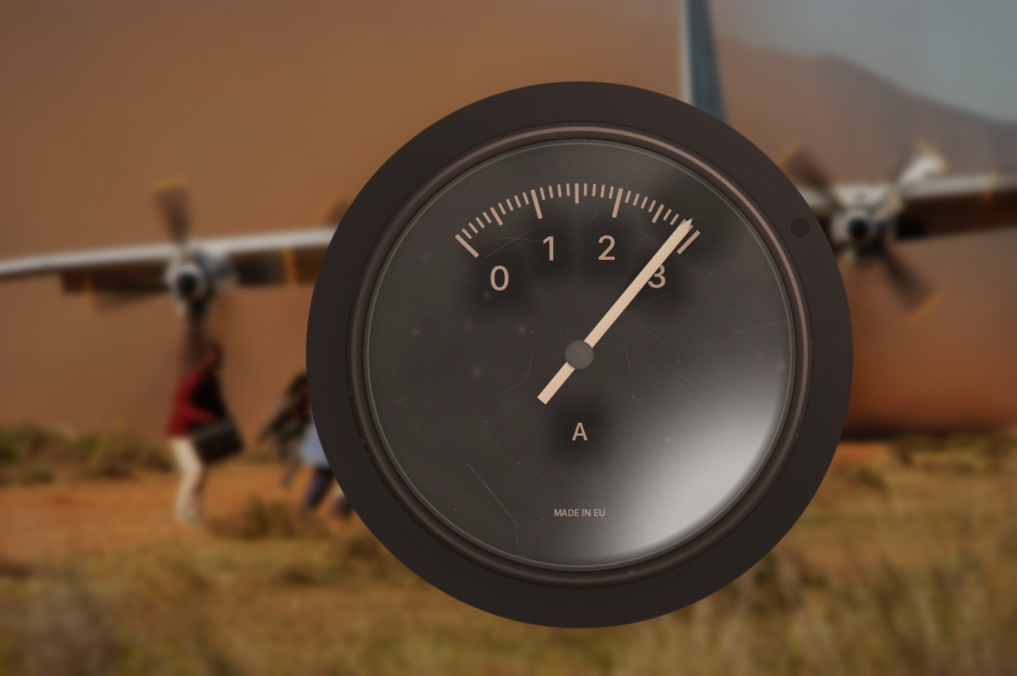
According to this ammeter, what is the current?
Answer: 2.85 A
